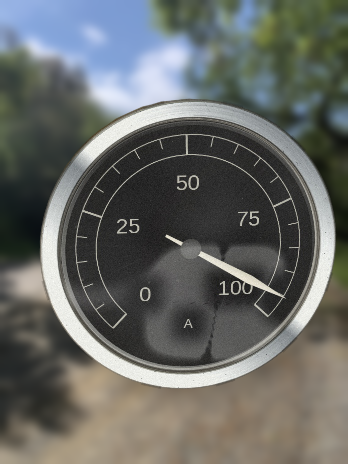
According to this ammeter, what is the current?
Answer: 95 A
